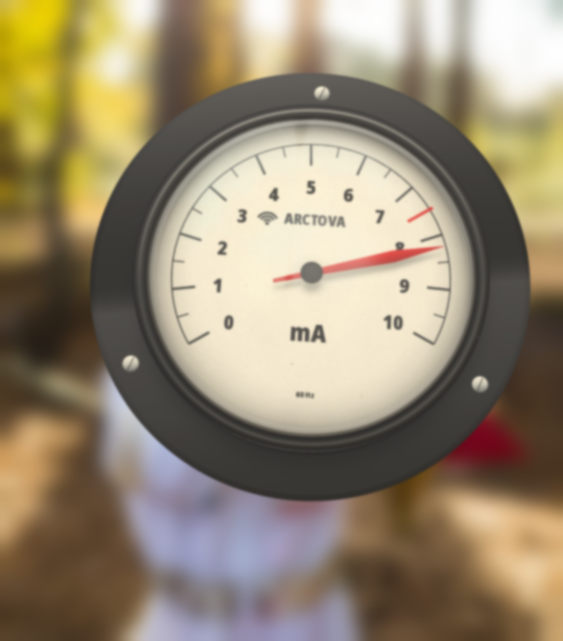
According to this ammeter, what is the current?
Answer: 8.25 mA
